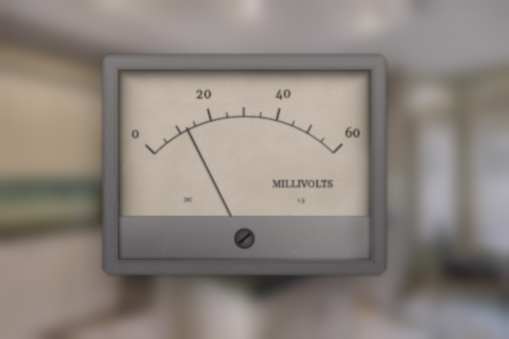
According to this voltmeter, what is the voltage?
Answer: 12.5 mV
